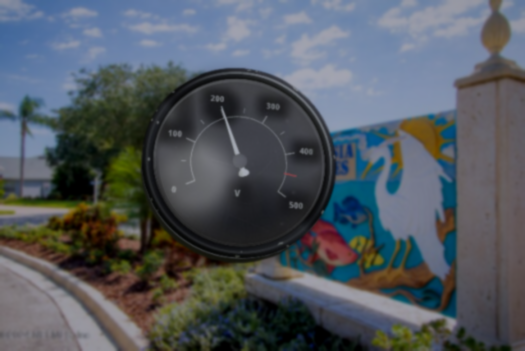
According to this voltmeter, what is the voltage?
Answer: 200 V
